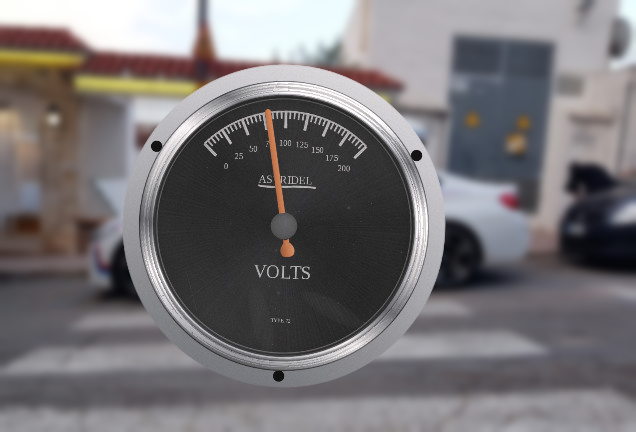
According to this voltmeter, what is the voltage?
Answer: 80 V
